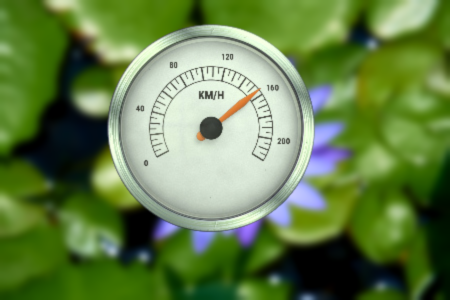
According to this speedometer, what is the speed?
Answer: 155 km/h
